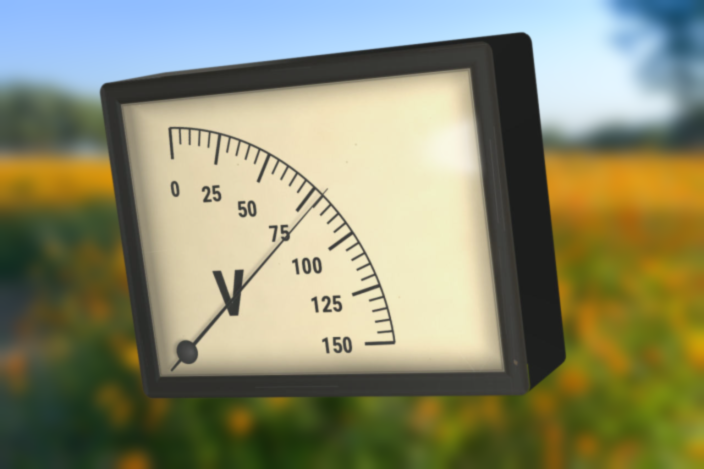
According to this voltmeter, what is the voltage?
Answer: 80 V
